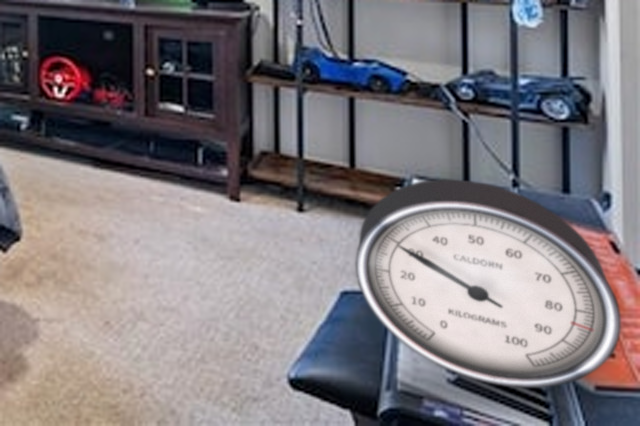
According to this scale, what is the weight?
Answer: 30 kg
